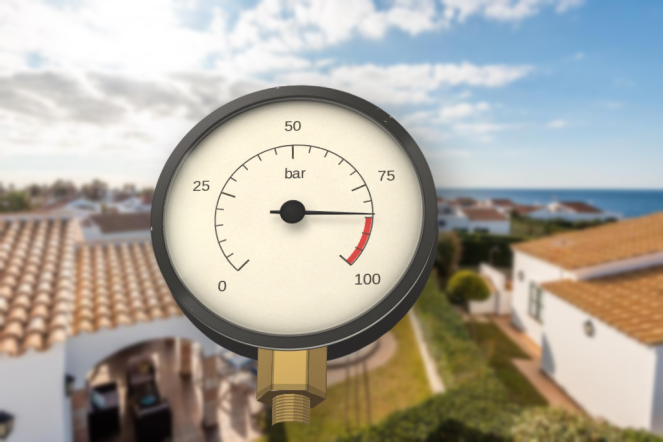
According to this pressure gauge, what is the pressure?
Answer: 85 bar
